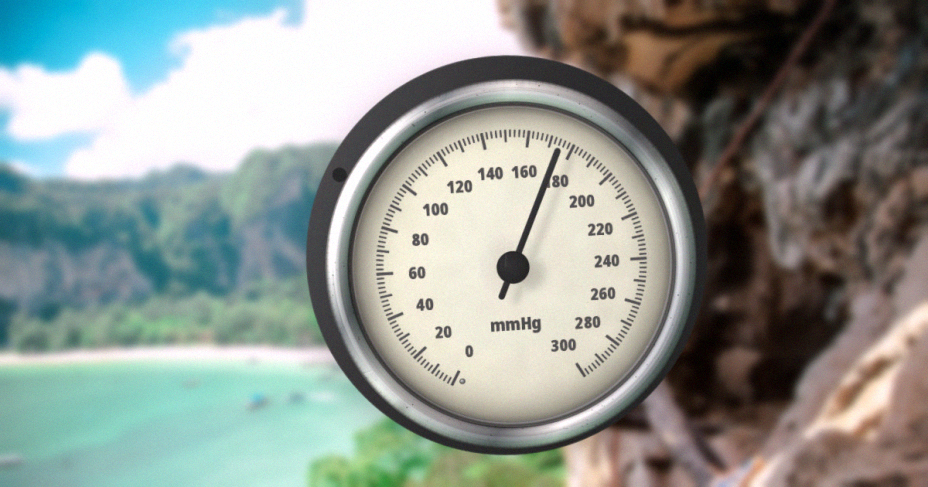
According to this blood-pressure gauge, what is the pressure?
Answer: 174 mmHg
